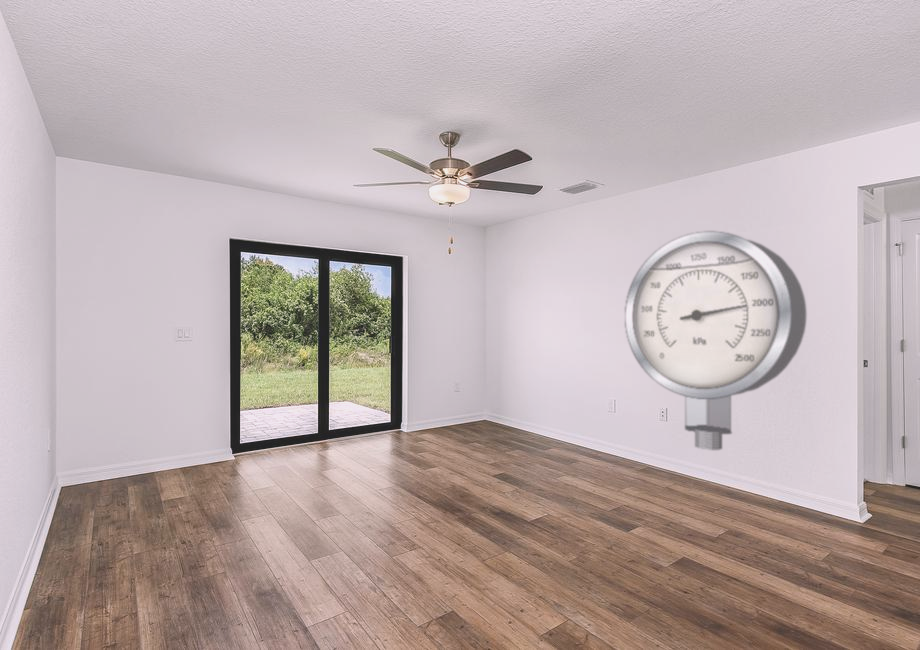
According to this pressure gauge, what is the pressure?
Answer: 2000 kPa
